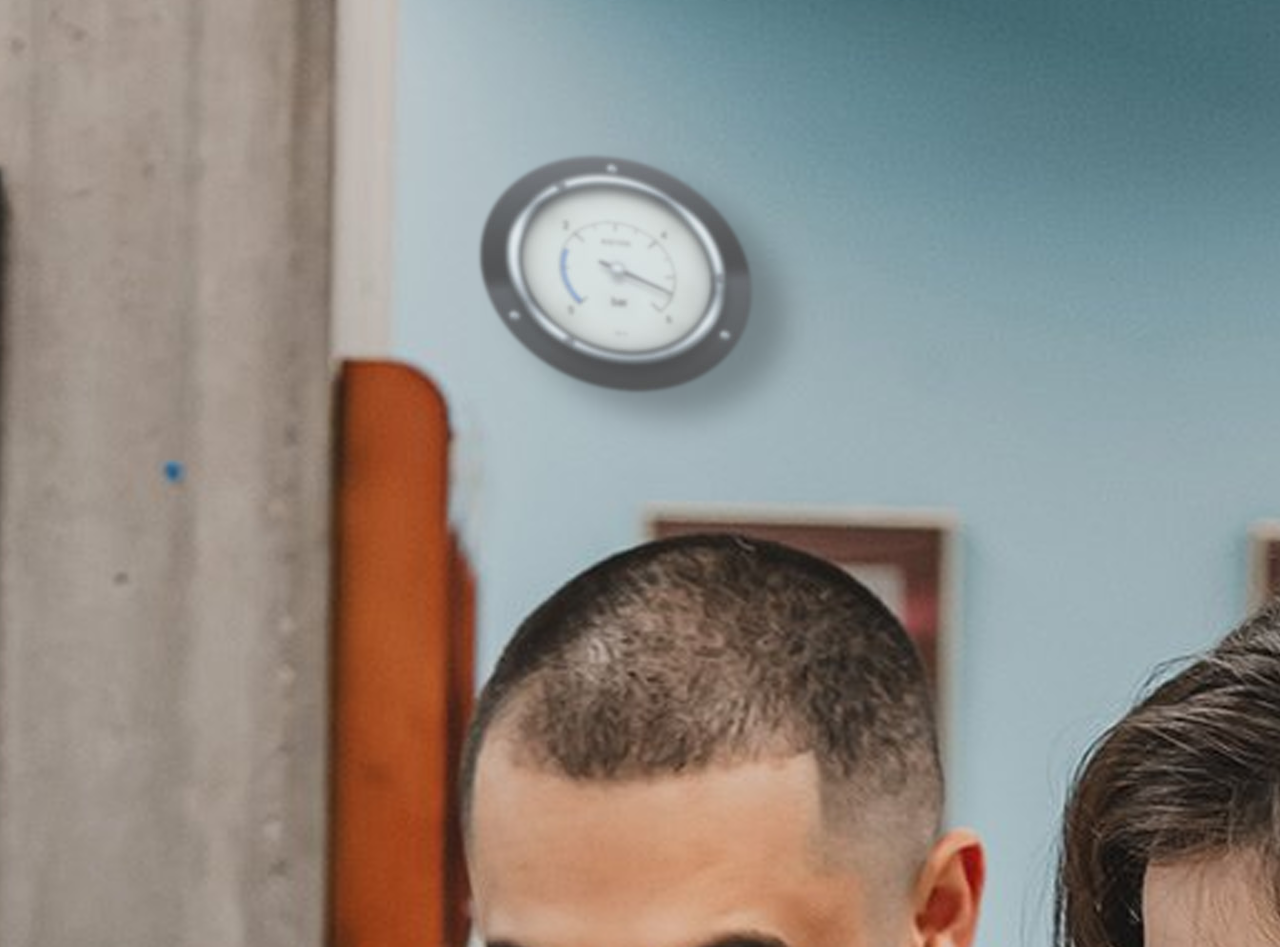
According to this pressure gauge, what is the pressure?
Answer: 5.5 bar
